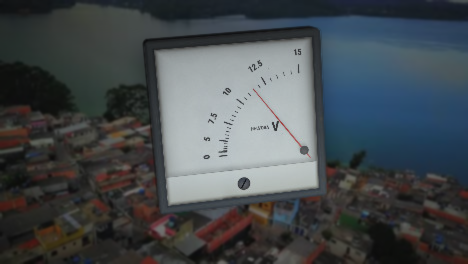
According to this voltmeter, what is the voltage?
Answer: 11.5 V
